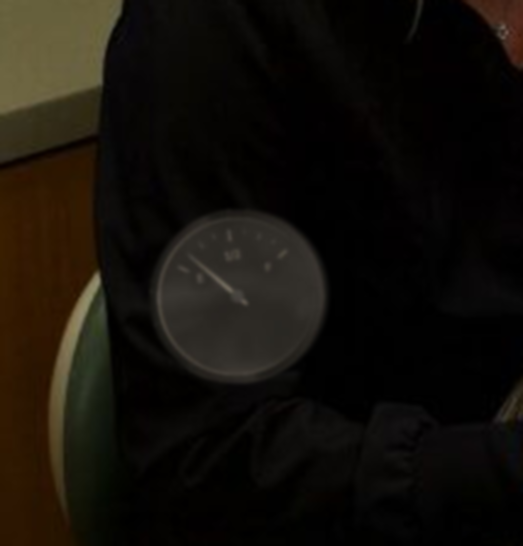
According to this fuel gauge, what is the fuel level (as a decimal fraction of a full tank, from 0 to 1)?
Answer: 0.125
